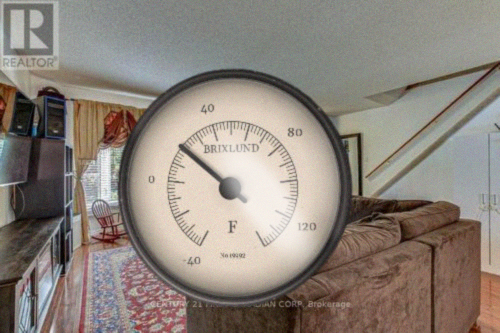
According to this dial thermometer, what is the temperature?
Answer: 20 °F
